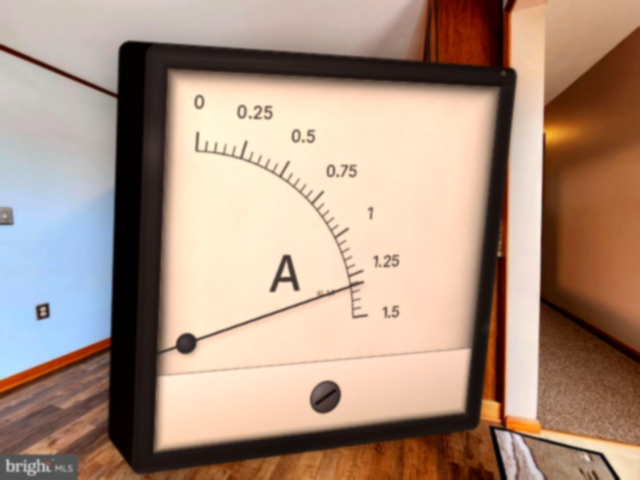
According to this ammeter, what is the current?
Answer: 1.3 A
